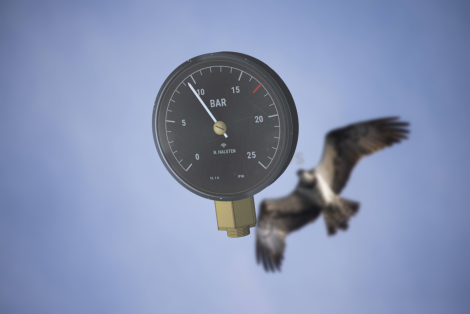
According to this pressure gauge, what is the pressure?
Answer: 9.5 bar
